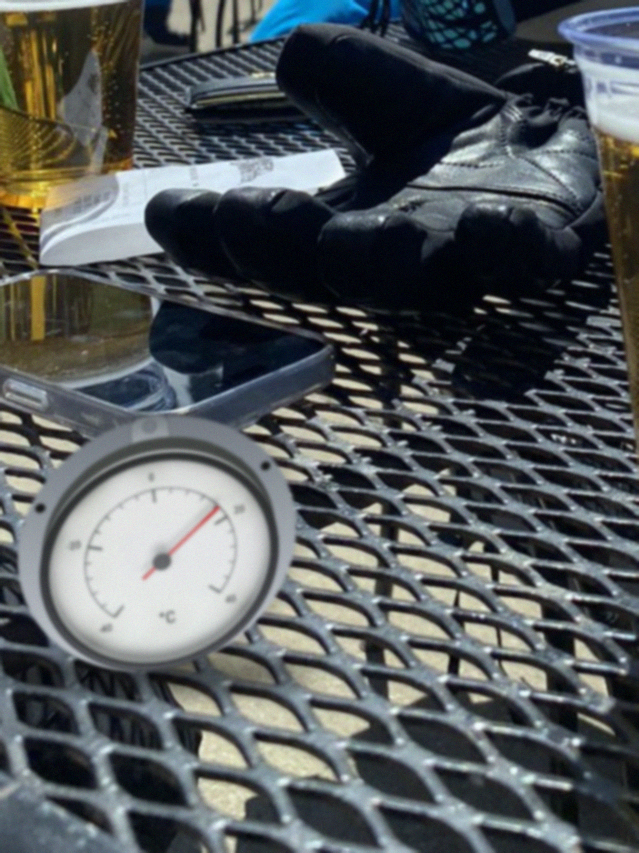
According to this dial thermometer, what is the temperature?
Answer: 16 °C
